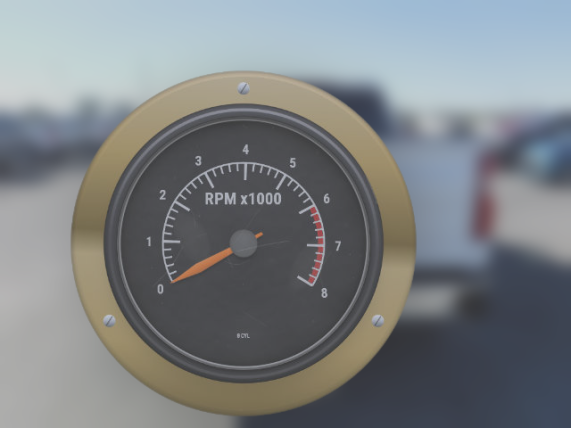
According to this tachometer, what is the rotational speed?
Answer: 0 rpm
